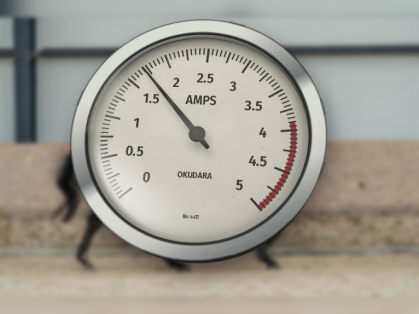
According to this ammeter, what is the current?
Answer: 1.7 A
